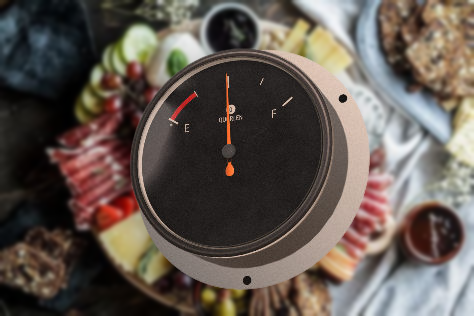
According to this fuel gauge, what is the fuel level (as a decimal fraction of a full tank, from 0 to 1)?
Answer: 0.5
